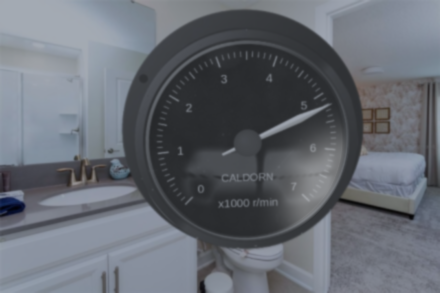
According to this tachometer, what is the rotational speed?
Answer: 5200 rpm
